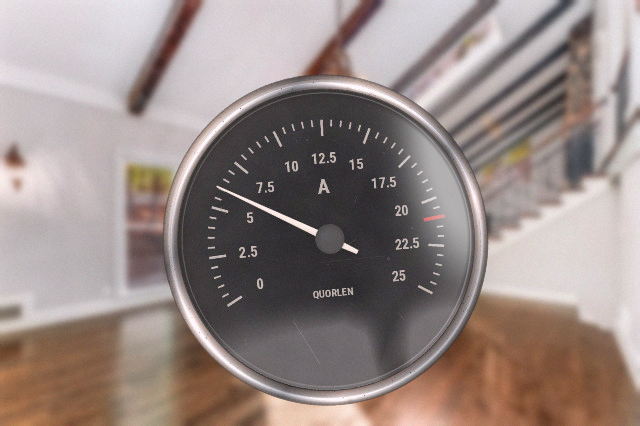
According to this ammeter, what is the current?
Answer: 6 A
